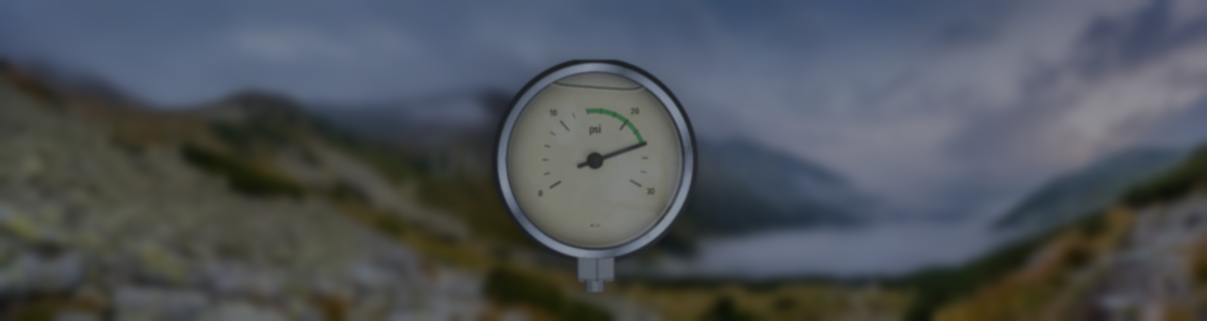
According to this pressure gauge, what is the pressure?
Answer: 24 psi
